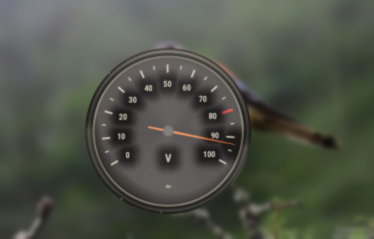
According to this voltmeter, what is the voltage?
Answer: 92.5 V
